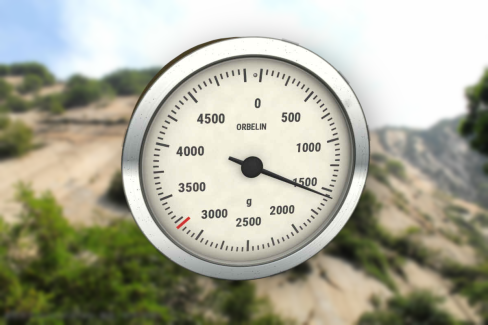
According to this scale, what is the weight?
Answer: 1550 g
